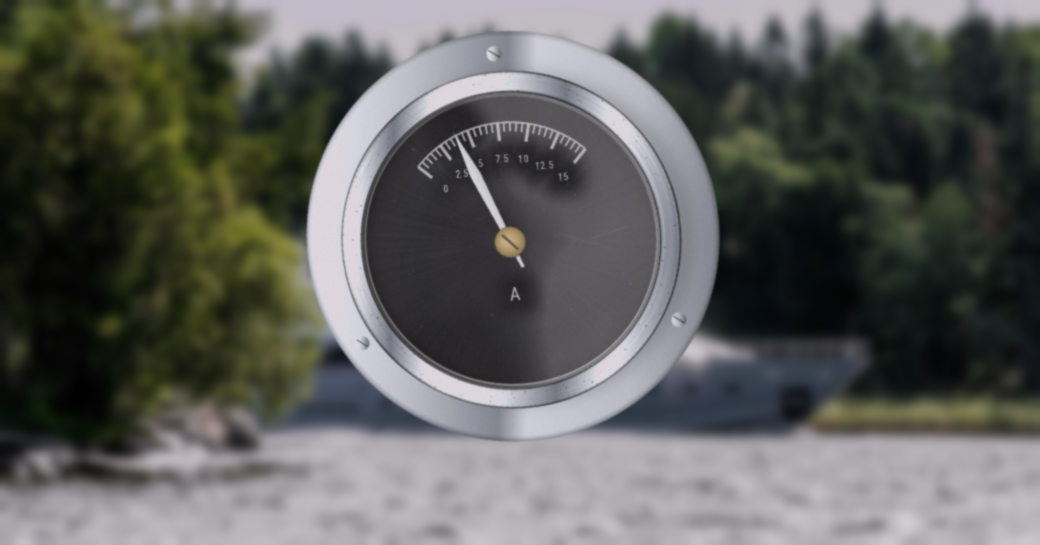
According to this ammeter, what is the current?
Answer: 4 A
